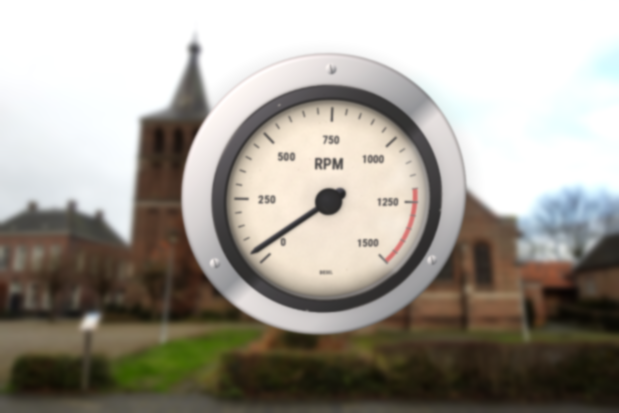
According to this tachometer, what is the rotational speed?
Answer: 50 rpm
